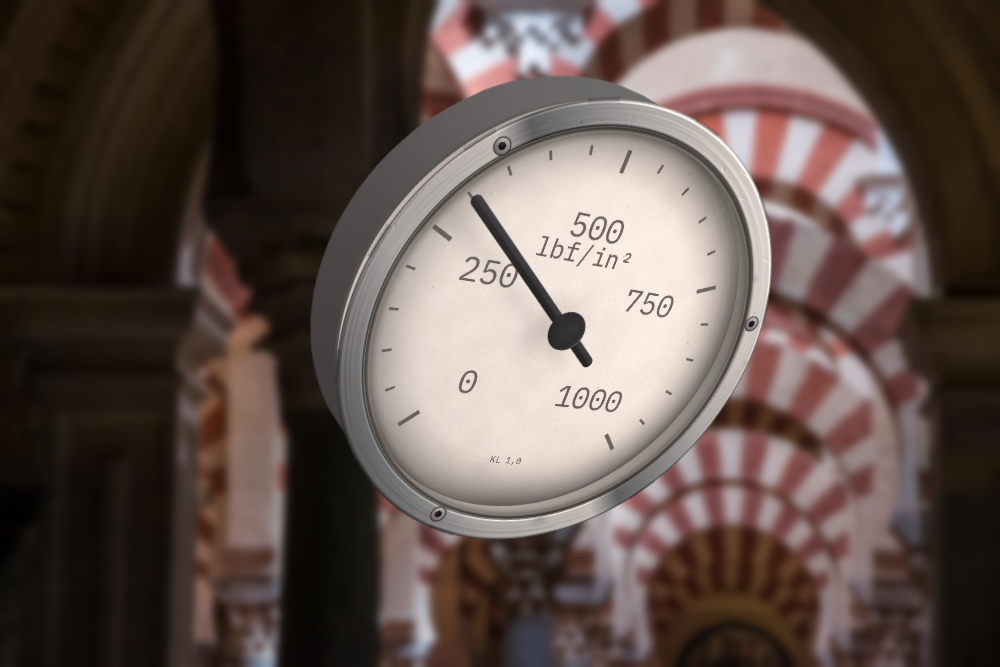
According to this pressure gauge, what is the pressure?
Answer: 300 psi
